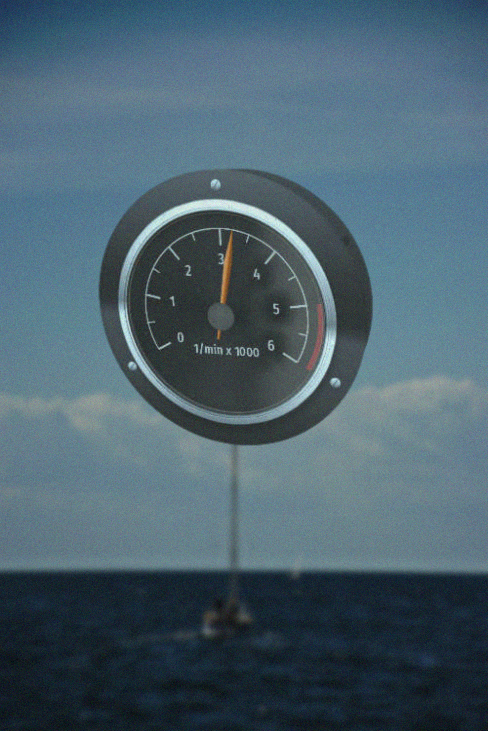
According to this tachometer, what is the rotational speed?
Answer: 3250 rpm
